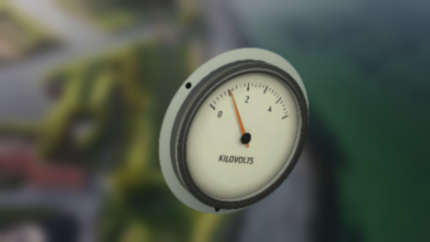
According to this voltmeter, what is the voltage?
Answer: 1 kV
